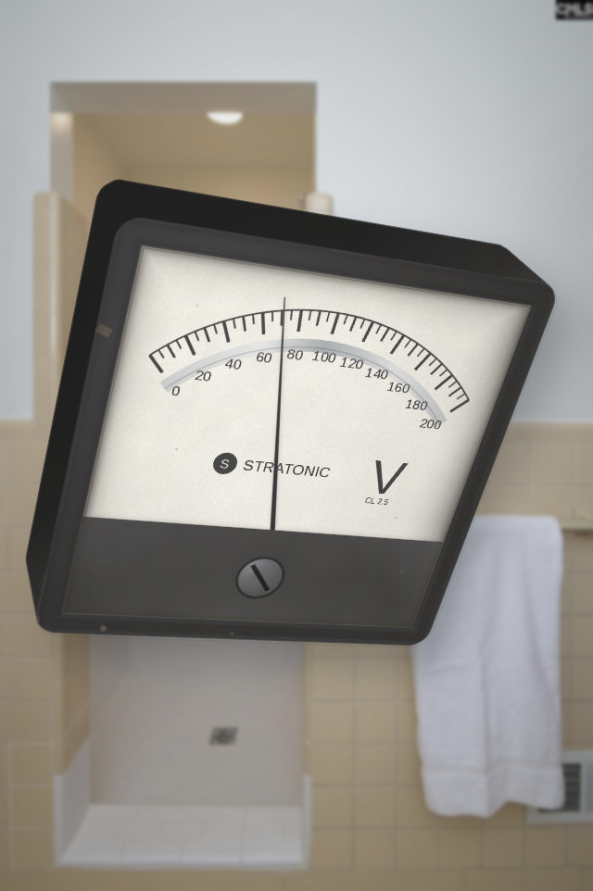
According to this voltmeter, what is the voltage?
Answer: 70 V
